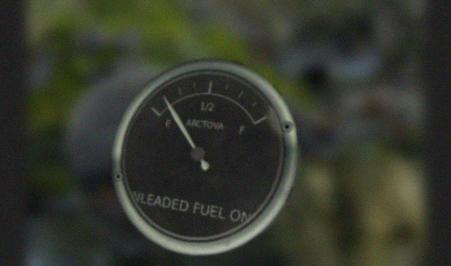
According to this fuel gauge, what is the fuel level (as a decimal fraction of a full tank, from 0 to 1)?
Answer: 0.125
